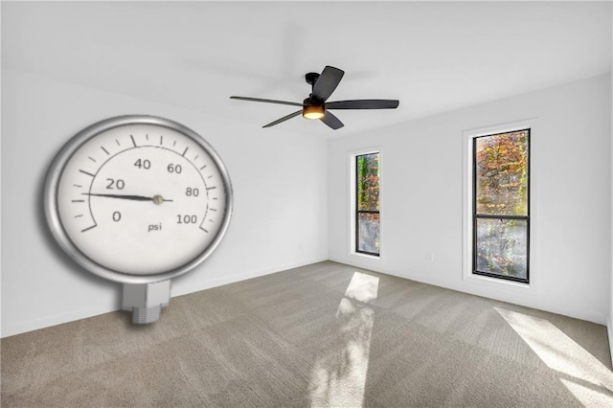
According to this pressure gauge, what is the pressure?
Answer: 12.5 psi
